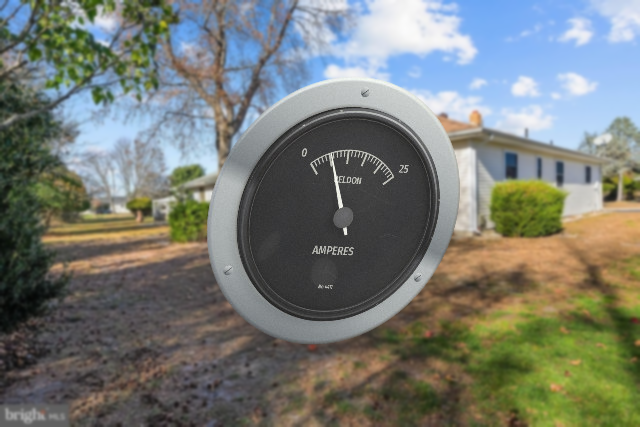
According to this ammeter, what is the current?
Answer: 5 A
